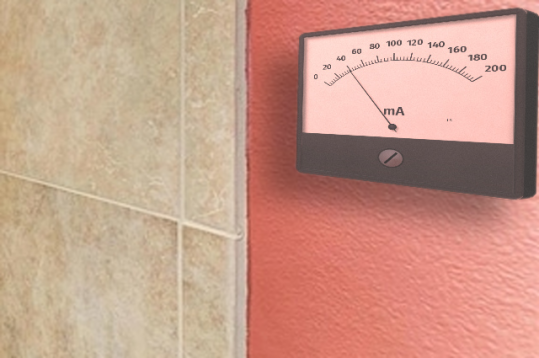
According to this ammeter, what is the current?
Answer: 40 mA
